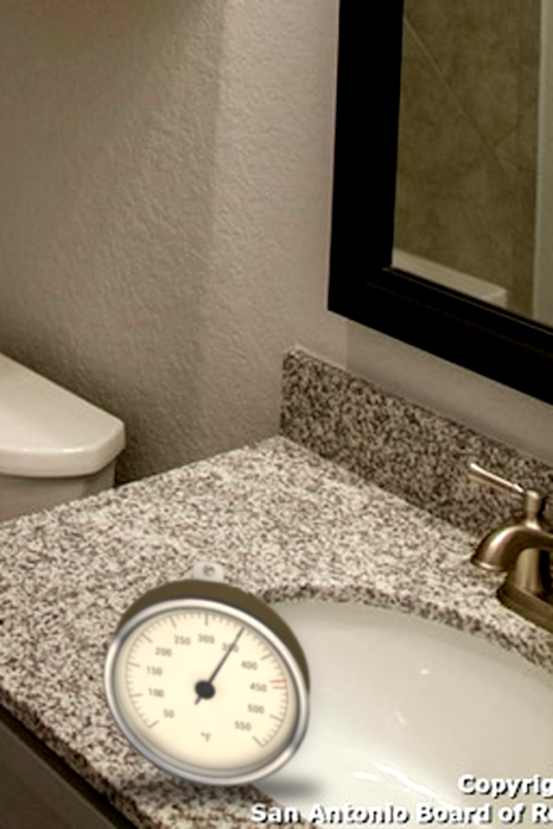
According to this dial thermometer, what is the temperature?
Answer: 350 °F
